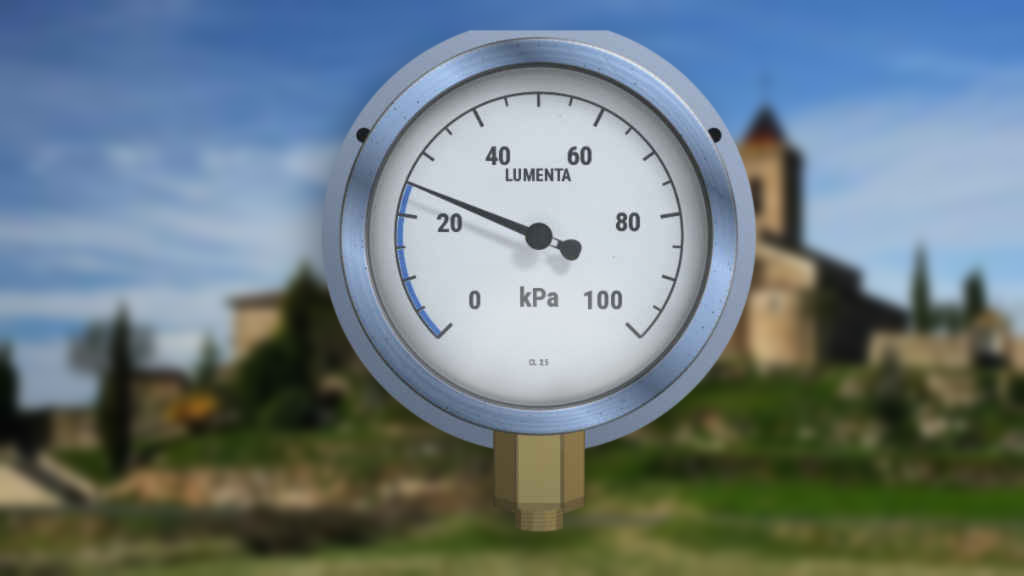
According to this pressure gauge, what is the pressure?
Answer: 25 kPa
